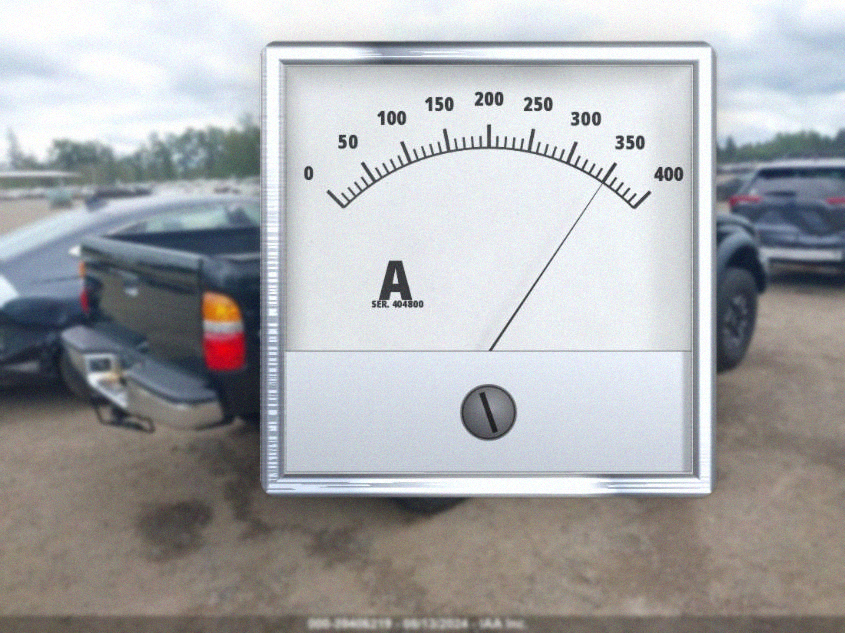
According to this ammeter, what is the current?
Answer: 350 A
